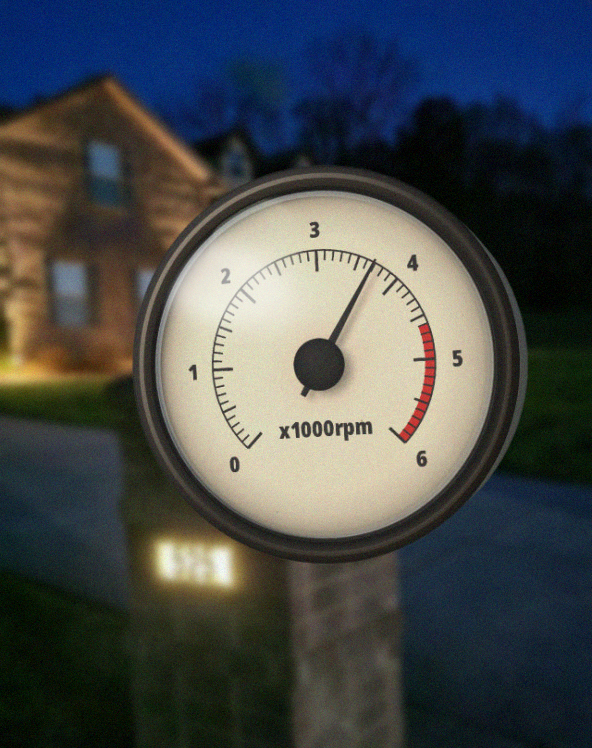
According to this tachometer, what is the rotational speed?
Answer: 3700 rpm
